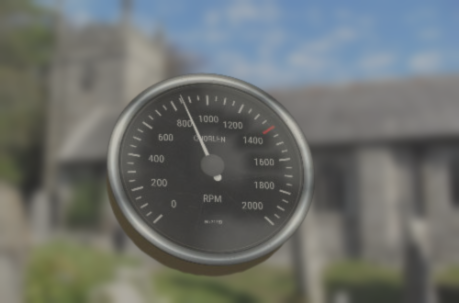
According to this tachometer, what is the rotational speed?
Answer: 850 rpm
